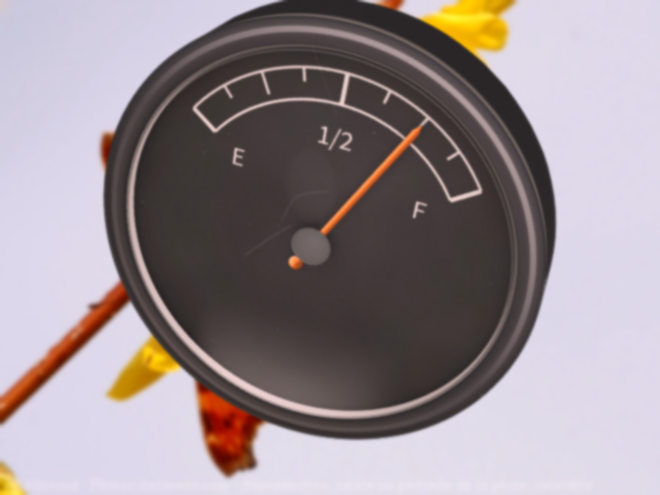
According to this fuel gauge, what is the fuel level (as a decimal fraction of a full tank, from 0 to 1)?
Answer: 0.75
